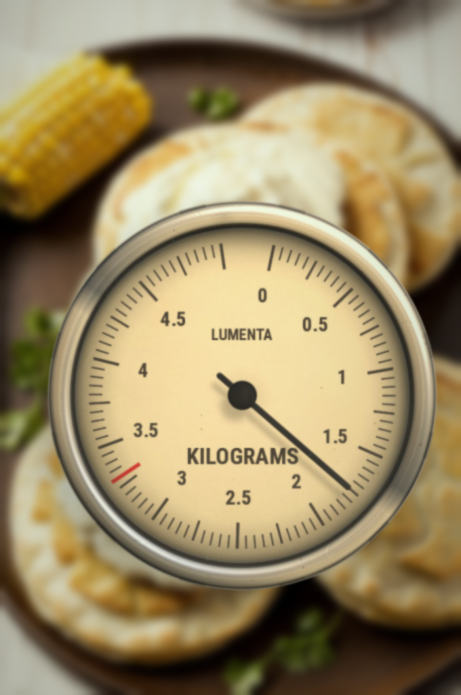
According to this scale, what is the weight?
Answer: 1.75 kg
